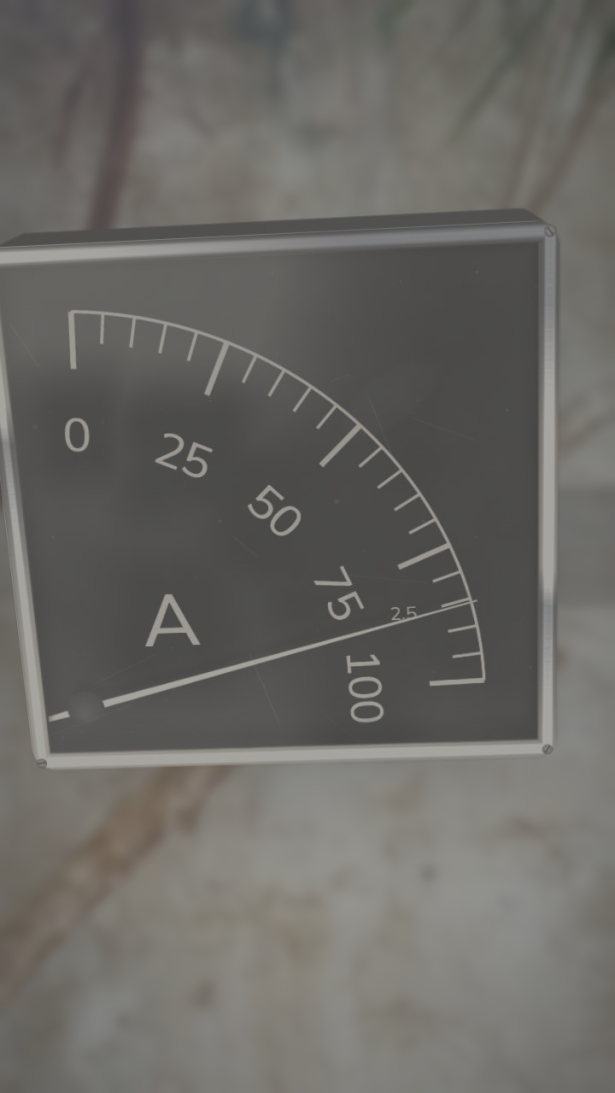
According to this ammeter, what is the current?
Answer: 85 A
